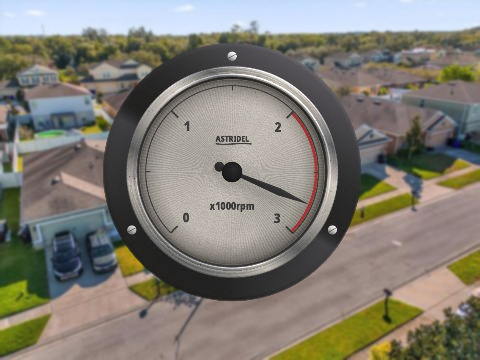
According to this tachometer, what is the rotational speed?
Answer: 2750 rpm
